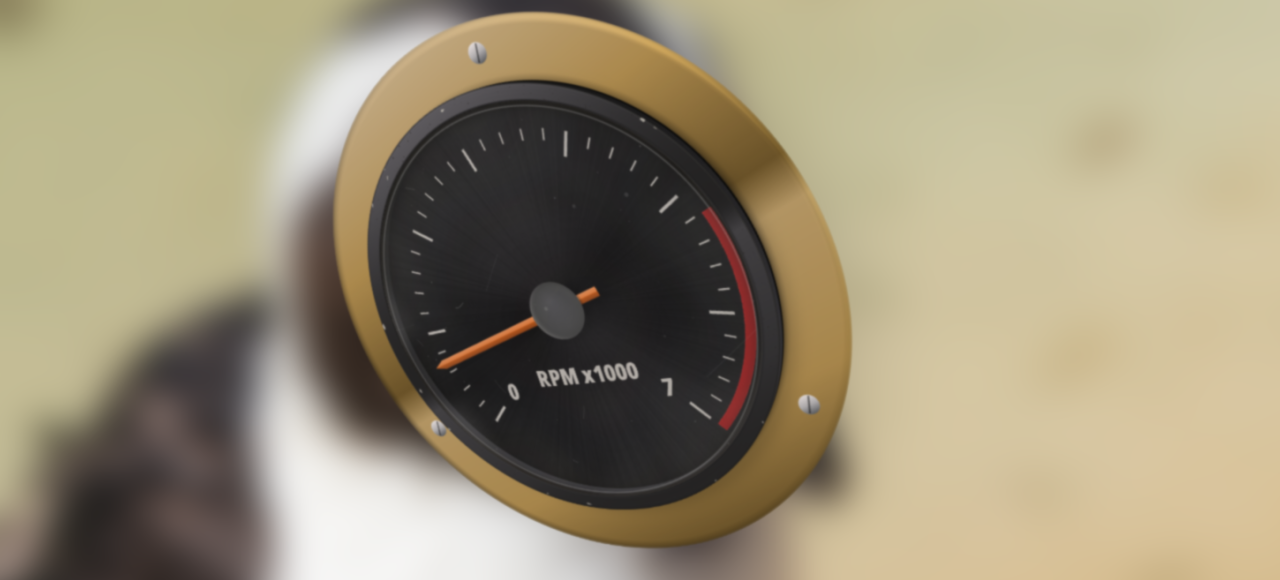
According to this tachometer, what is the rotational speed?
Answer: 700 rpm
